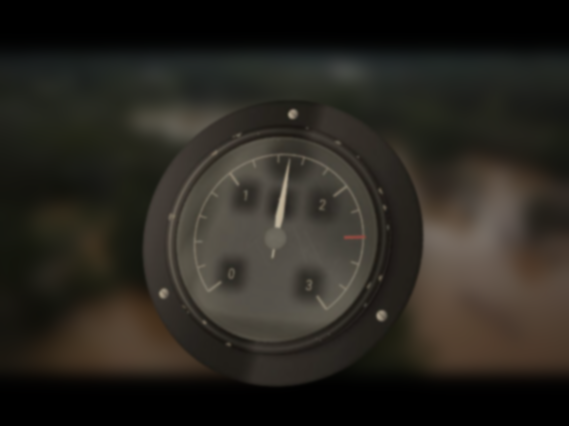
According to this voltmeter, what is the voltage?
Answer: 1.5 V
